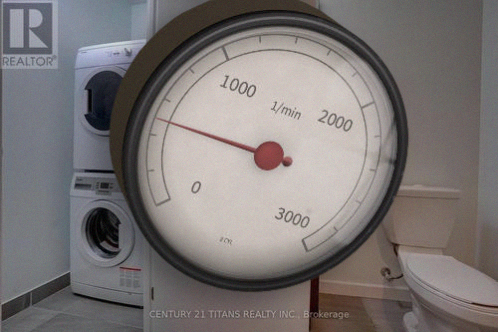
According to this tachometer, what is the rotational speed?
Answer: 500 rpm
